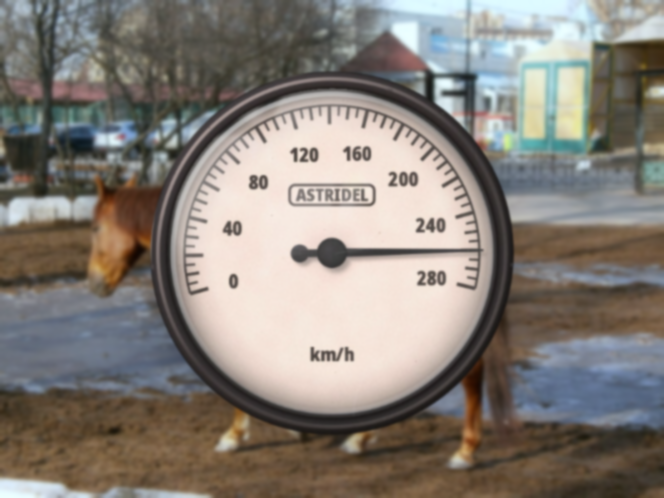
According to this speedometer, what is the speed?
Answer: 260 km/h
